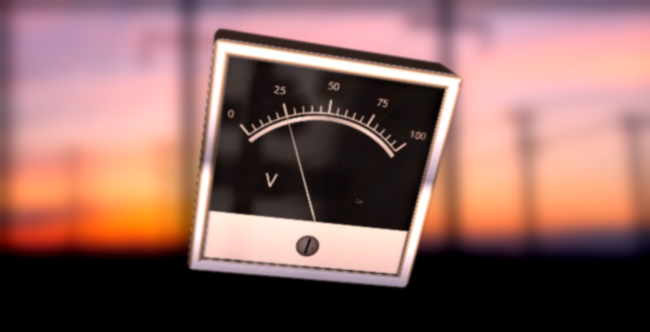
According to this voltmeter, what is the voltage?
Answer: 25 V
